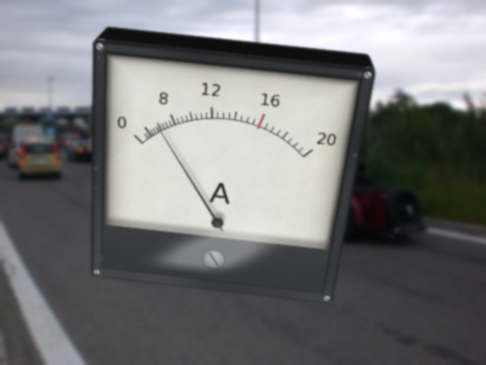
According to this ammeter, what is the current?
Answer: 6 A
